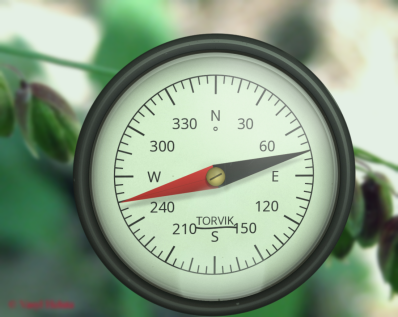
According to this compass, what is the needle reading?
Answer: 255 °
